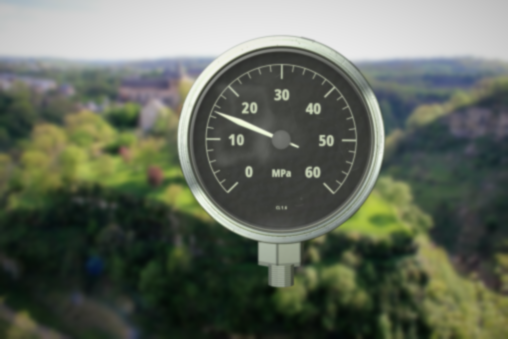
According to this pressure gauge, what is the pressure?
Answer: 15 MPa
